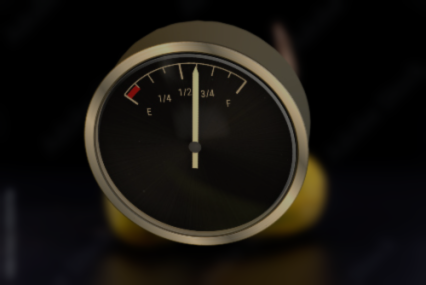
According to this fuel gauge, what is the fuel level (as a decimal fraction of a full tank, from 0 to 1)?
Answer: 0.625
